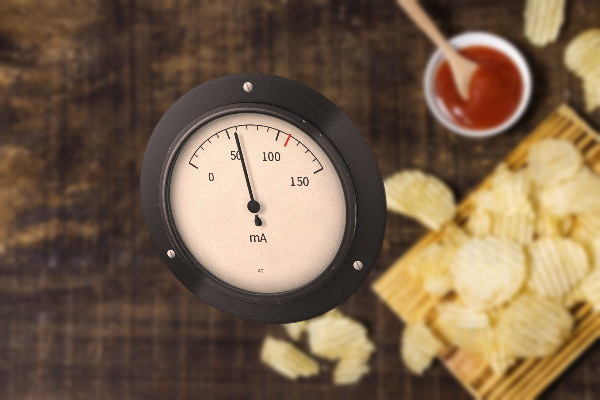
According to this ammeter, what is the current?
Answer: 60 mA
